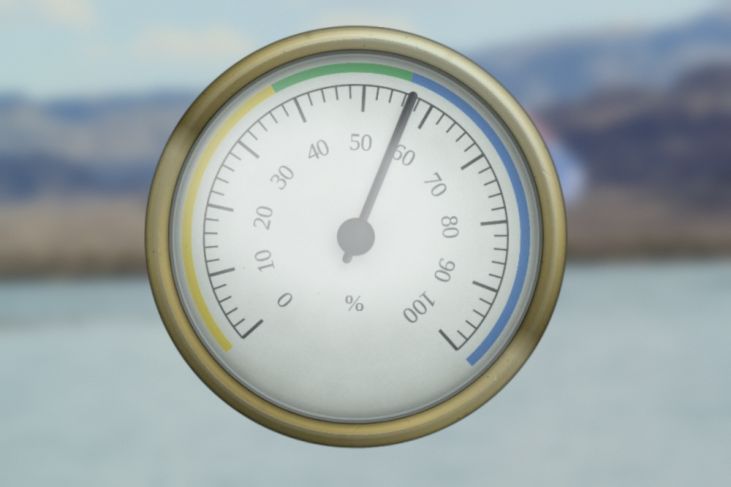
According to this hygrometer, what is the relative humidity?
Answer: 57 %
